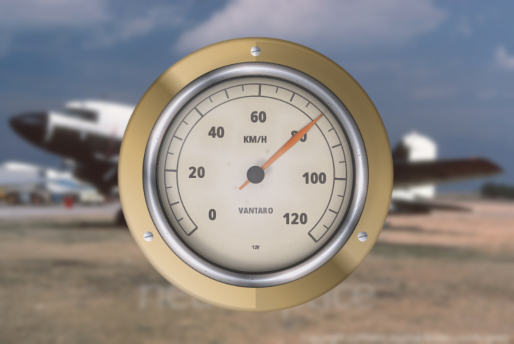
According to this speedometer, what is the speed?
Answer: 80 km/h
